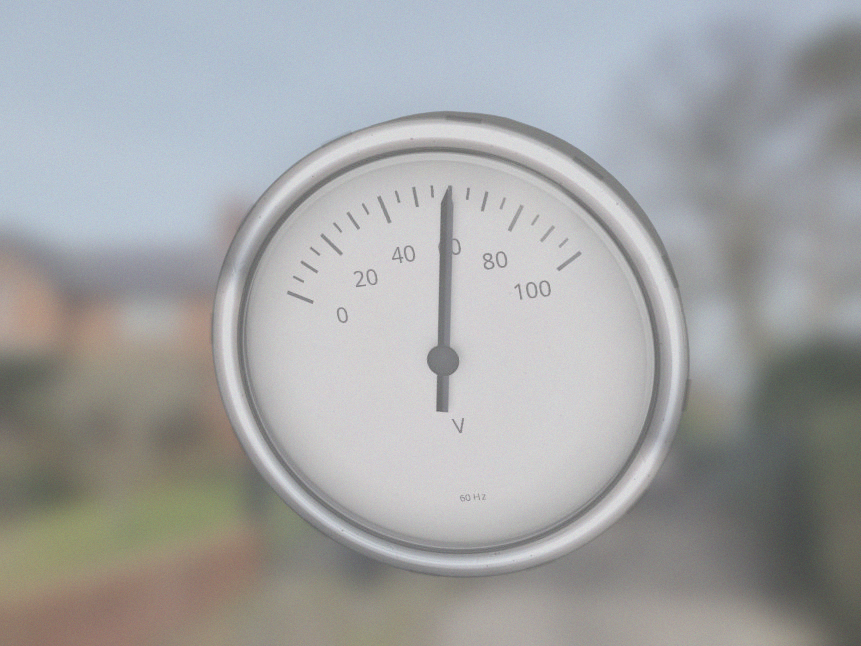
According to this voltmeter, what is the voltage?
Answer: 60 V
